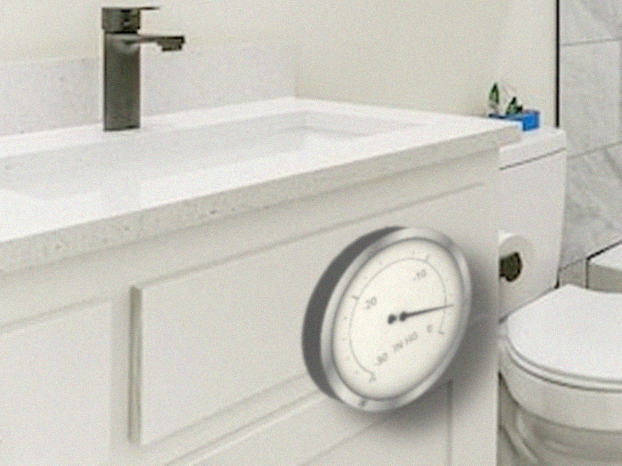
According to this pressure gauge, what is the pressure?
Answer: -3 inHg
